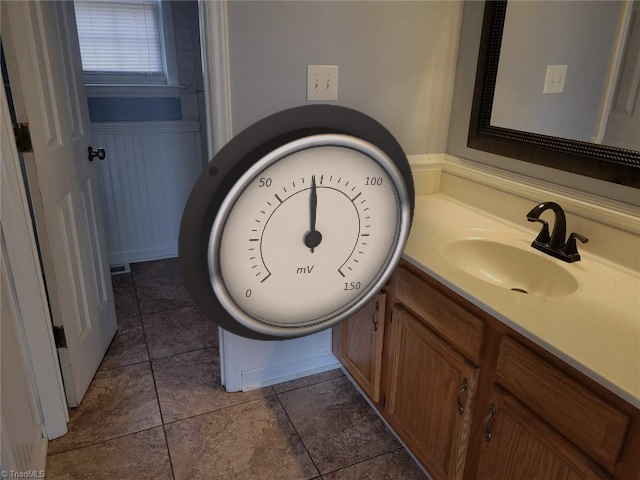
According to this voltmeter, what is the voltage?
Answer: 70 mV
